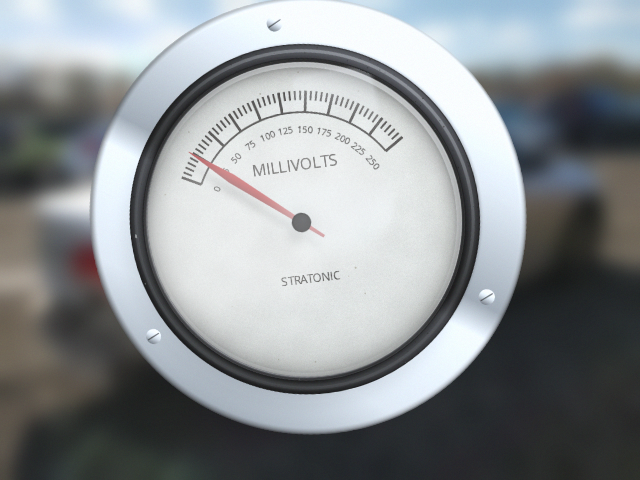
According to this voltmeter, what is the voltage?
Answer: 25 mV
